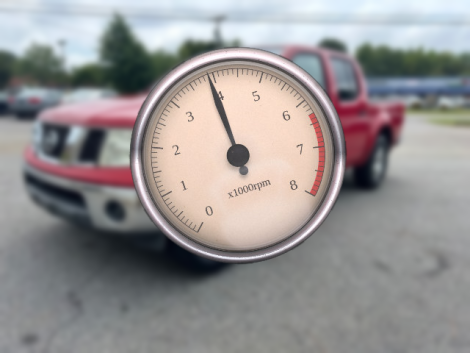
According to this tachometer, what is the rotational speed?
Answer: 3900 rpm
